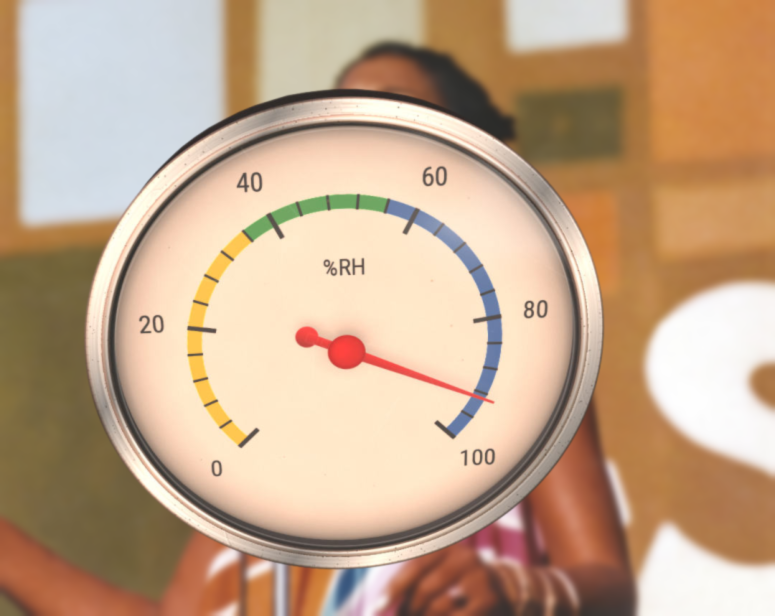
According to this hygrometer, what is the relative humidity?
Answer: 92 %
